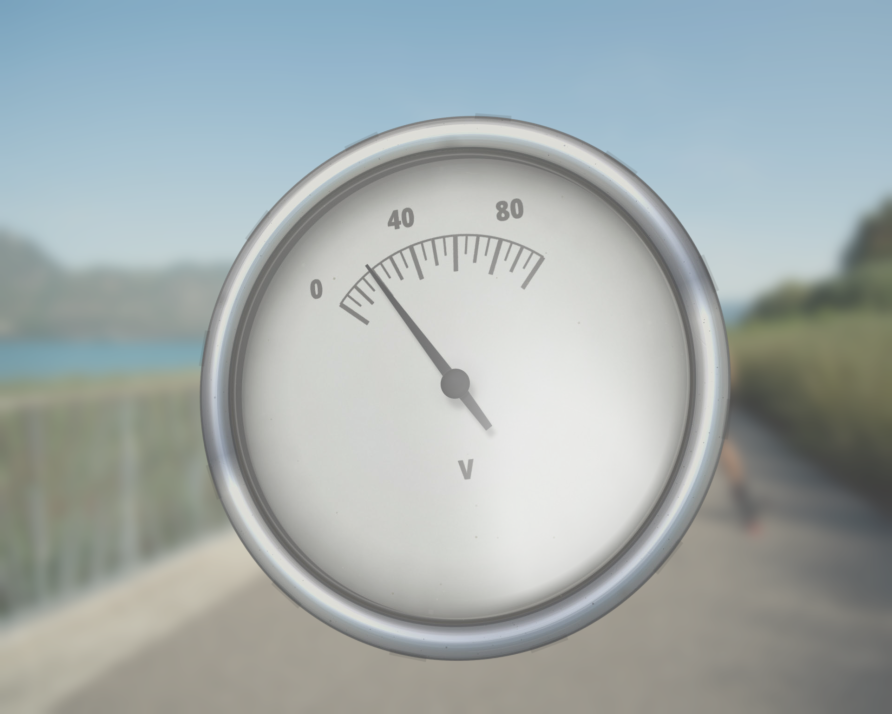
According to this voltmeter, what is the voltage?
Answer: 20 V
